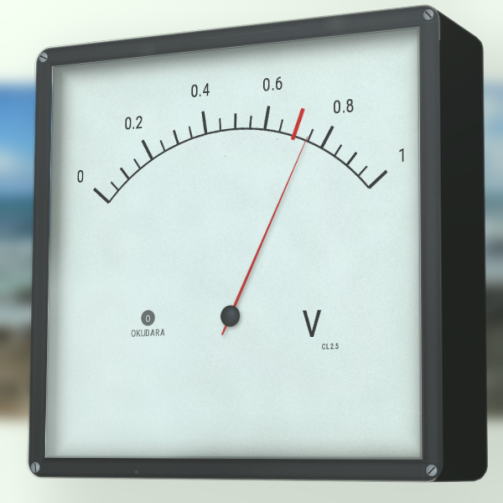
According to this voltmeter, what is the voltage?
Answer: 0.75 V
